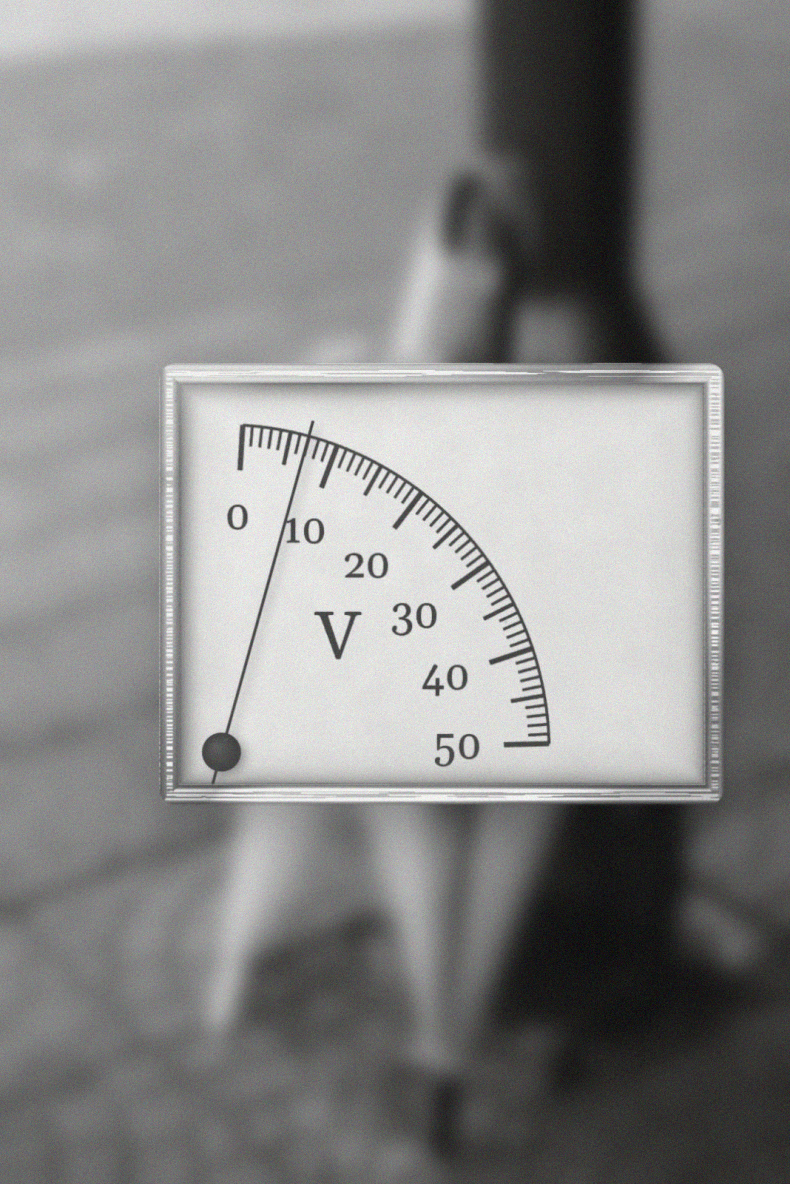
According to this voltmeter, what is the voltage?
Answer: 7 V
